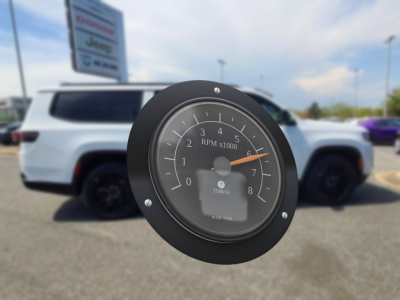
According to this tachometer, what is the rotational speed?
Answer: 6250 rpm
